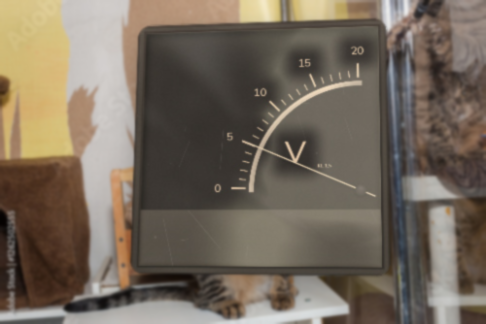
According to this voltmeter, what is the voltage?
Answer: 5 V
